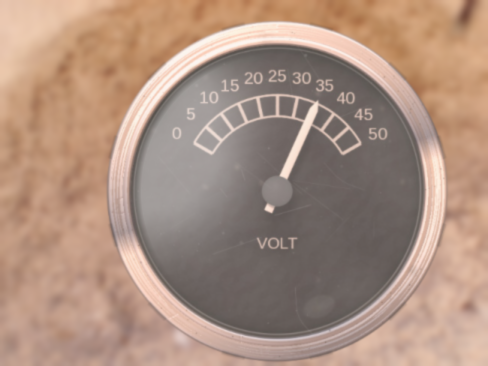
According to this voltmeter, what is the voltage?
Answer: 35 V
